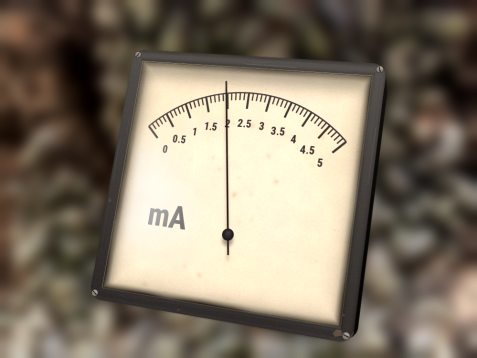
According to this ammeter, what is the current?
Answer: 2 mA
